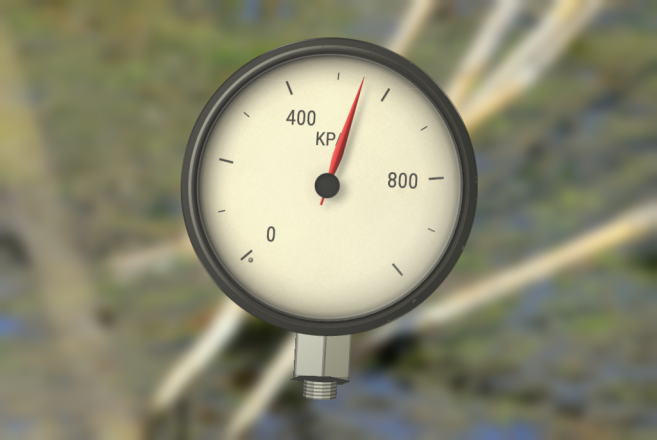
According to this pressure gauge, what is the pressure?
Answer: 550 kPa
